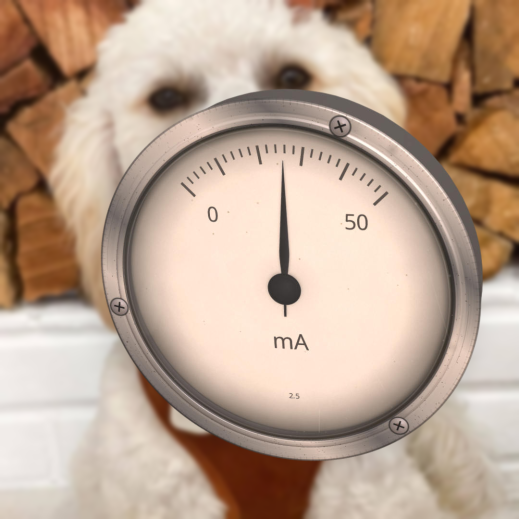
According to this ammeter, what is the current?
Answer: 26 mA
